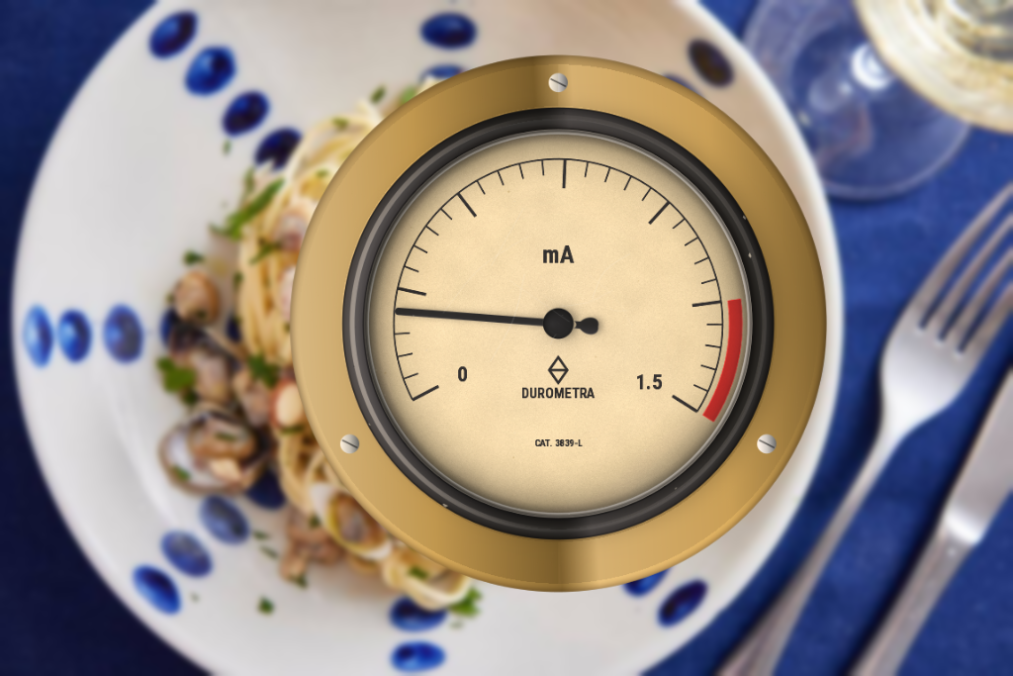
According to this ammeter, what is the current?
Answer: 0.2 mA
